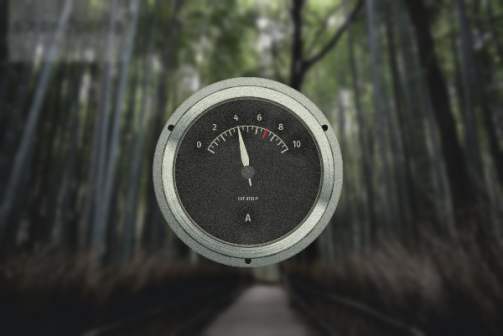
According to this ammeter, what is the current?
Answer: 4 A
